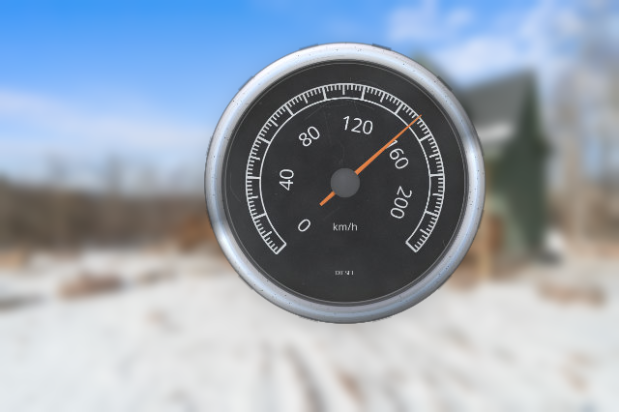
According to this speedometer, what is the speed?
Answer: 150 km/h
